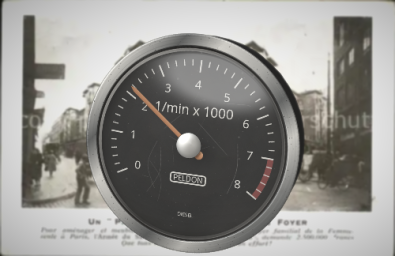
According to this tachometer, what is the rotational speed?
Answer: 2200 rpm
